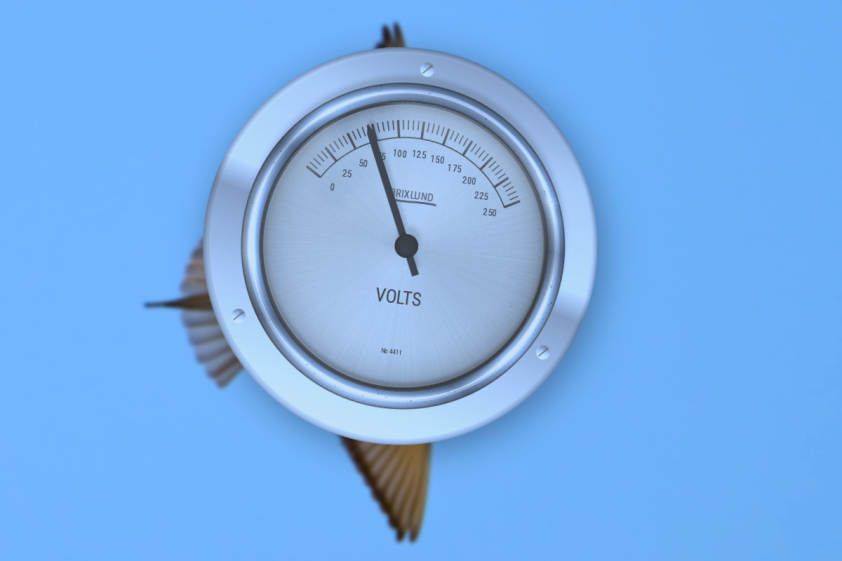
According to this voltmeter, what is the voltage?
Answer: 70 V
